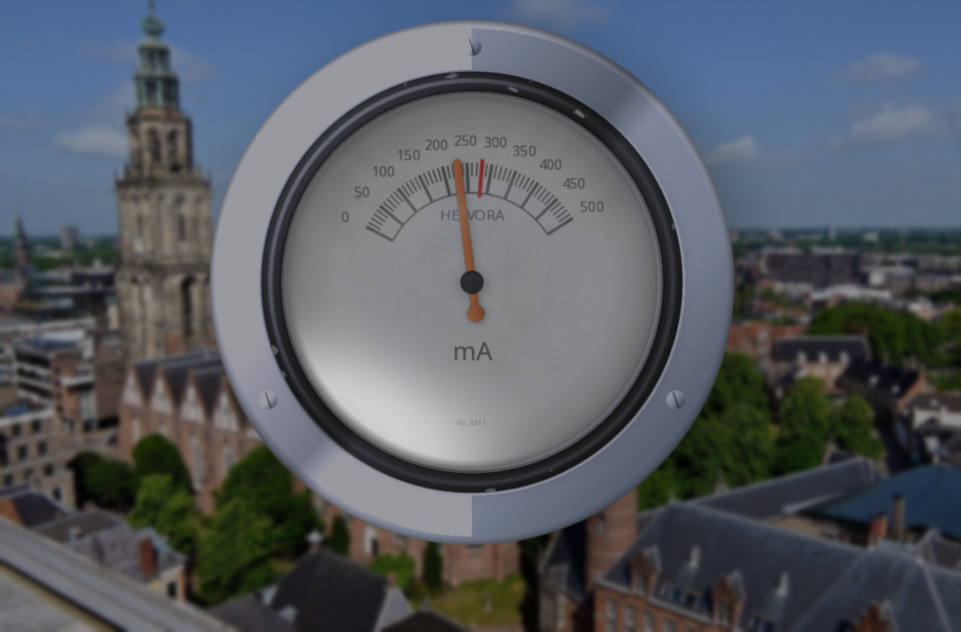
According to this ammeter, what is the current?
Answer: 230 mA
